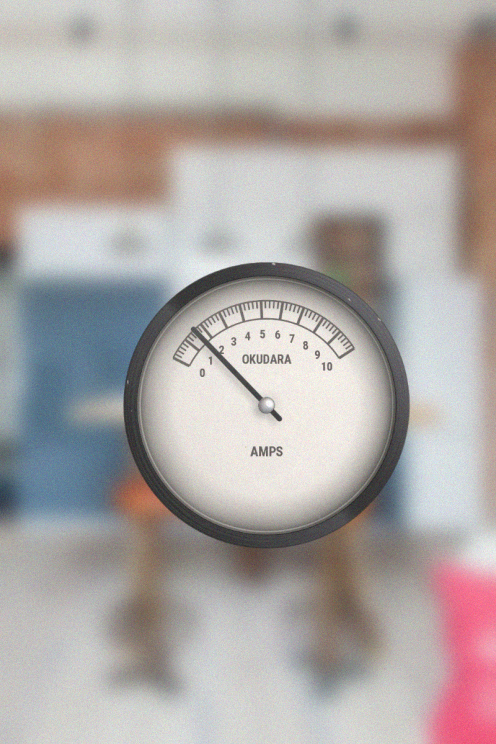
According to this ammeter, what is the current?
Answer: 1.6 A
